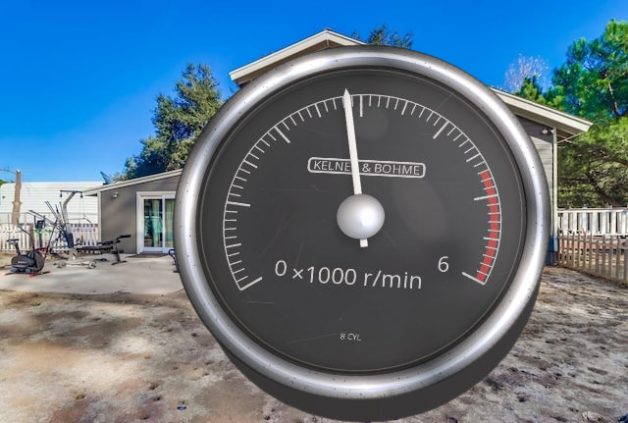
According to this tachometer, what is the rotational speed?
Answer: 2850 rpm
